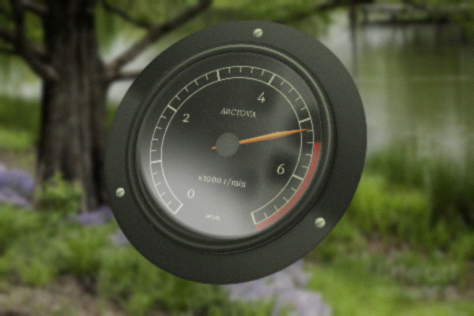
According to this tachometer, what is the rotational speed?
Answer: 5200 rpm
